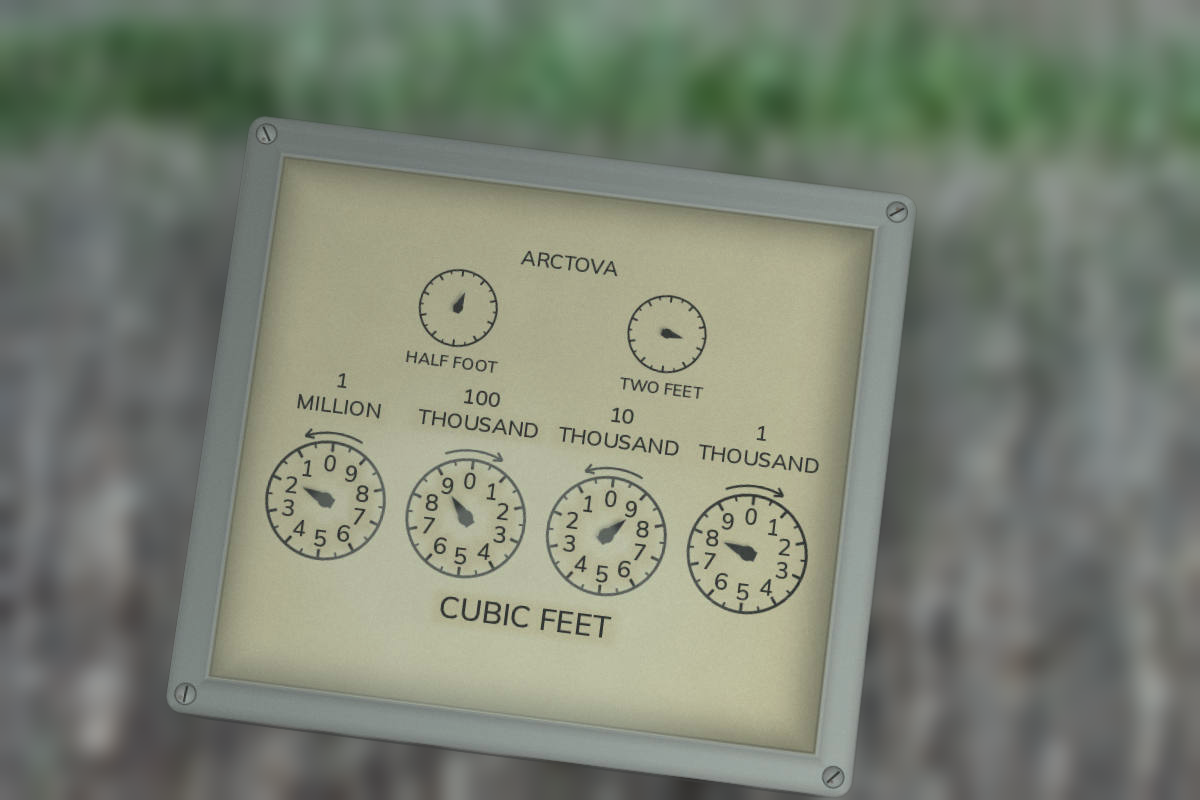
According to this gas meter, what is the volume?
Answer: 188800 ft³
